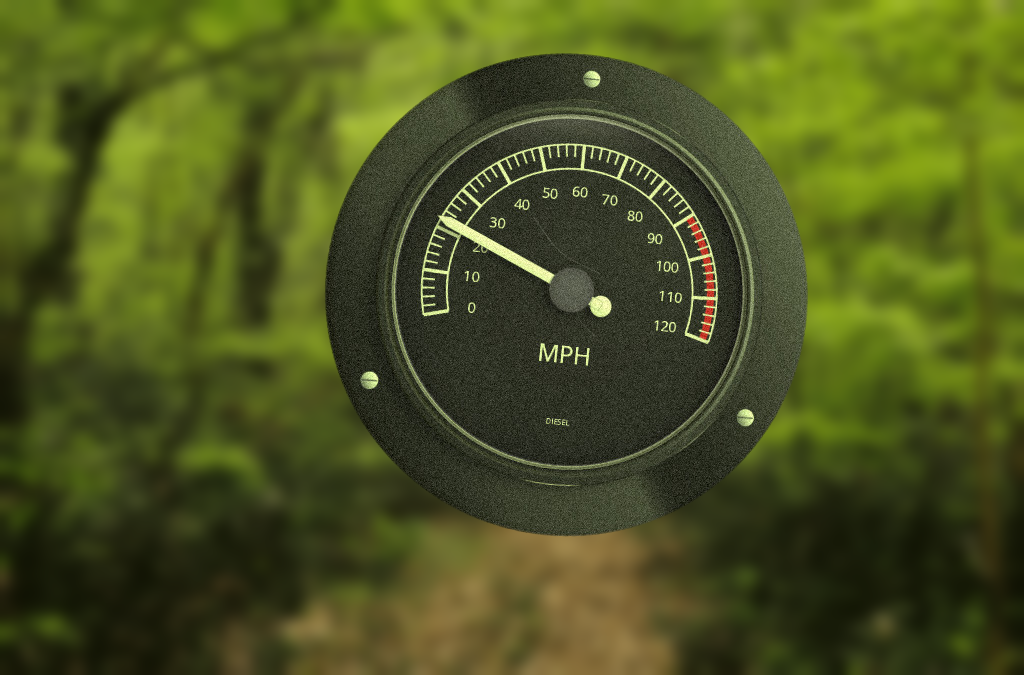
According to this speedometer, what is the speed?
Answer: 22 mph
